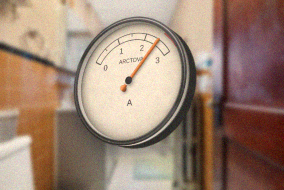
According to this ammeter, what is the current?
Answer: 2.5 A
